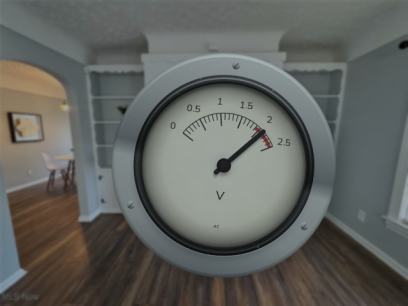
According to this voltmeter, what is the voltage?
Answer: 2.1 V
